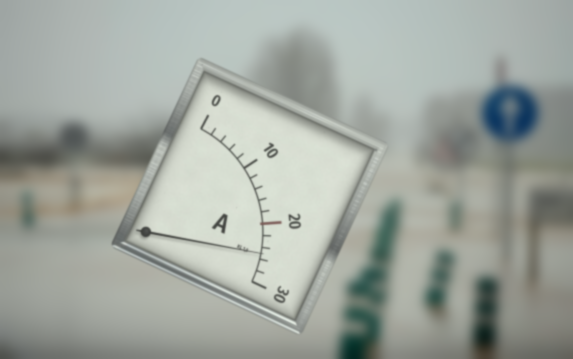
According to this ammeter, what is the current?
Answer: 25 A
